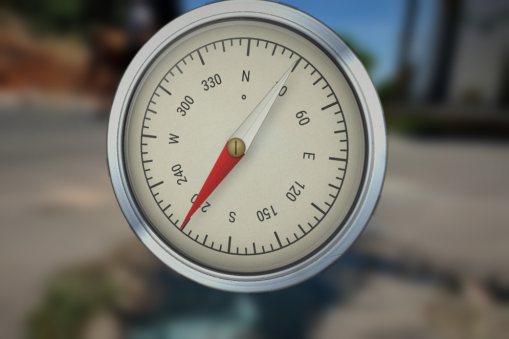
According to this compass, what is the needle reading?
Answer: 210 °
